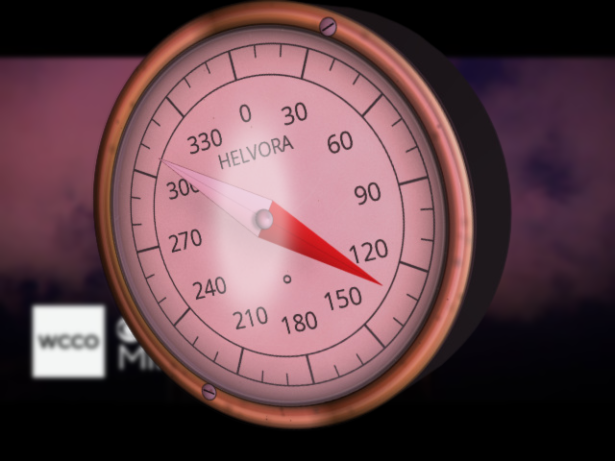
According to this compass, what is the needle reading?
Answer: 130 °
